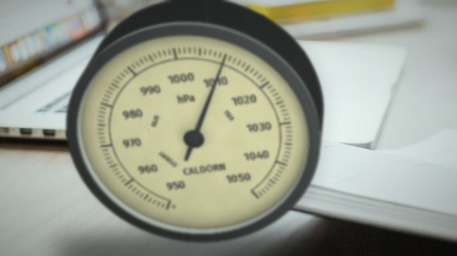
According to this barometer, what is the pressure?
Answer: 1010 hPa
